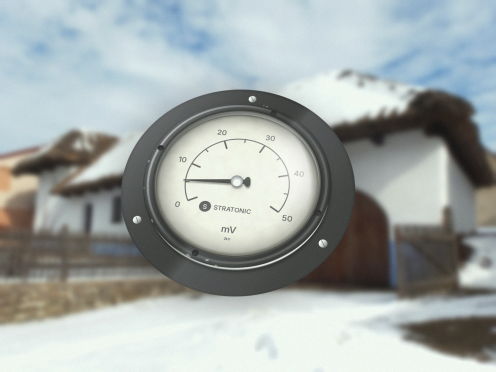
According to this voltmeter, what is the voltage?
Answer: 5 mV
